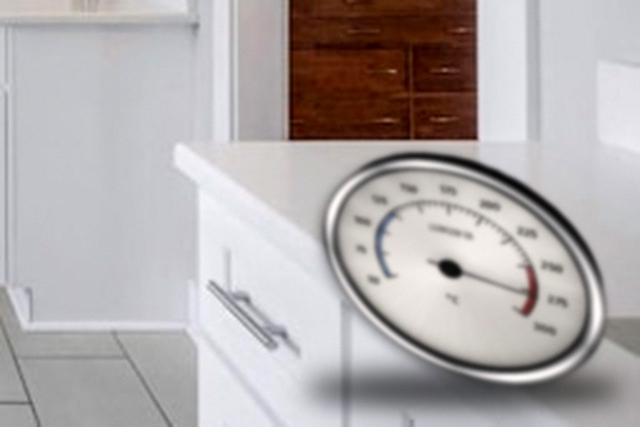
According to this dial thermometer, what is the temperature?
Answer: 275 °C
